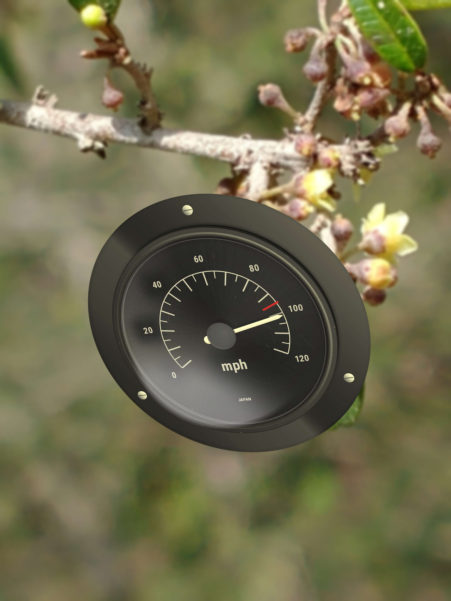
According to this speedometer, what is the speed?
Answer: 100 mph
